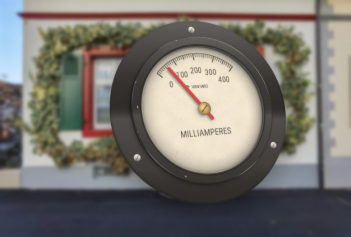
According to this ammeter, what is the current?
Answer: 50 mA
